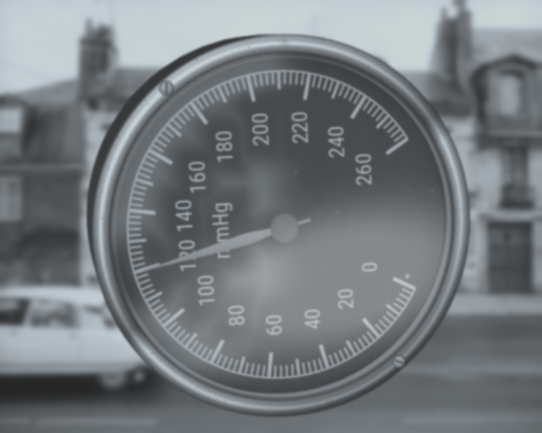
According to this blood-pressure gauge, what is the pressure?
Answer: 120 mmHg
